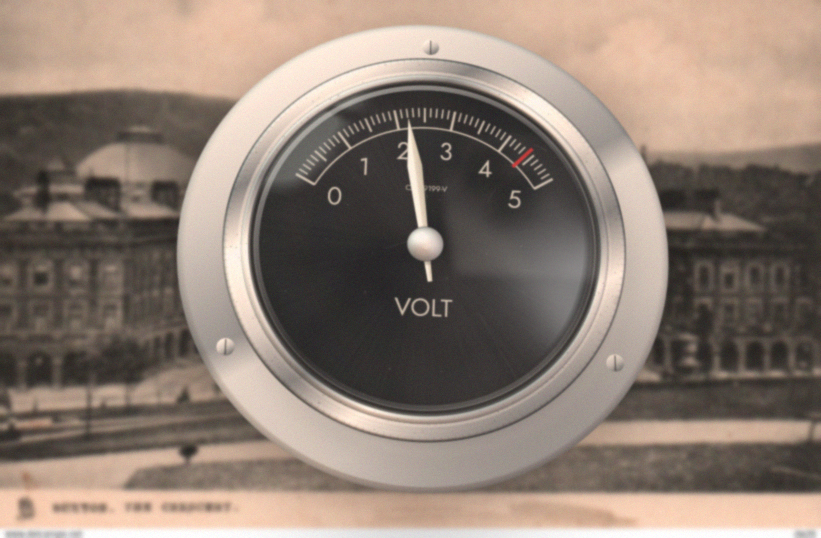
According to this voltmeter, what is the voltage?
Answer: 2.2 V
